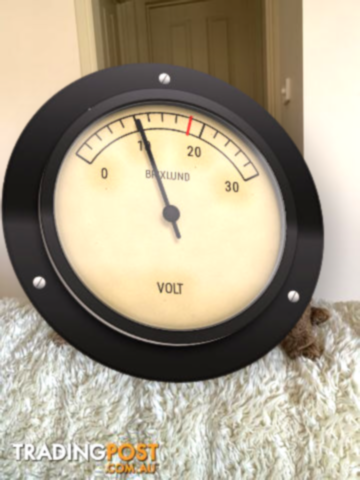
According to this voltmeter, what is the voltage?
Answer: 10 V
